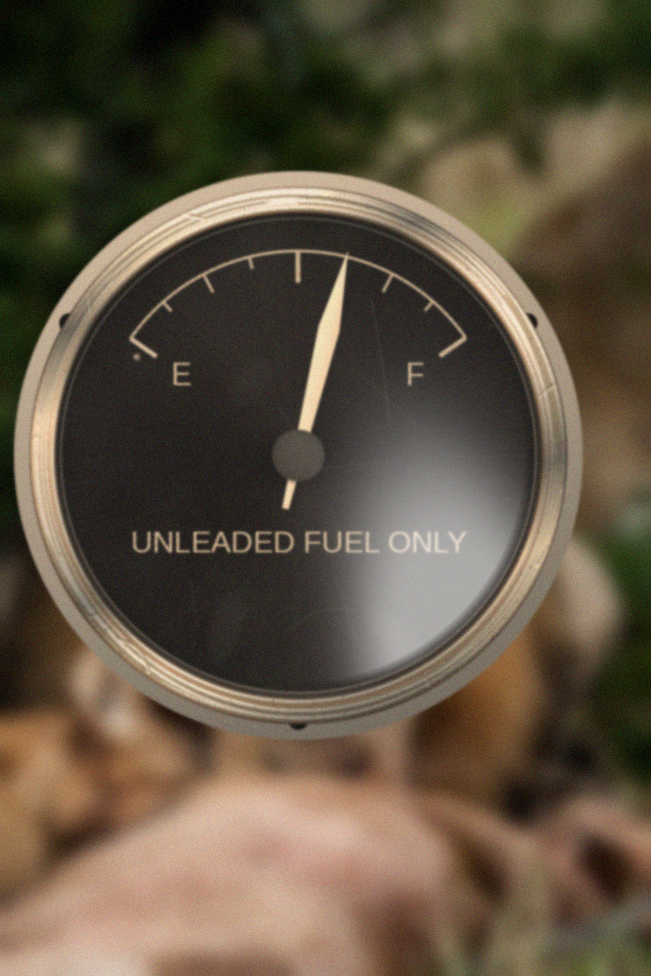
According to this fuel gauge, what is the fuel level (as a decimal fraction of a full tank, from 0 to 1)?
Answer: 0.625
